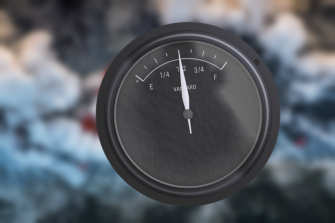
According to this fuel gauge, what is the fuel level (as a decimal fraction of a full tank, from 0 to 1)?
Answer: 0.5
